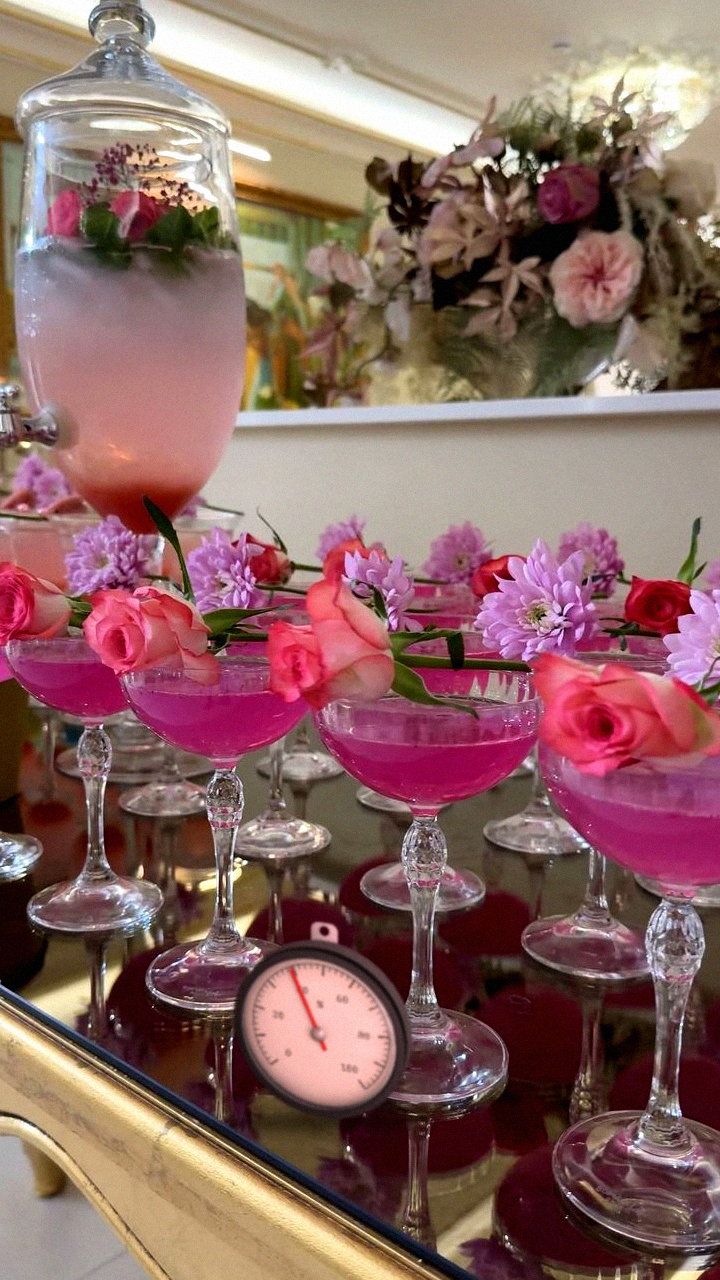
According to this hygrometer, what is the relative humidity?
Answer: 40 %
